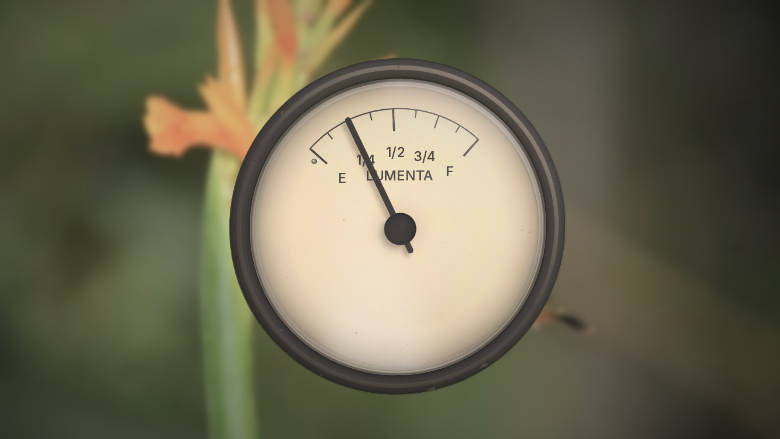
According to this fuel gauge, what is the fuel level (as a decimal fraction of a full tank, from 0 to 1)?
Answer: 0.25
